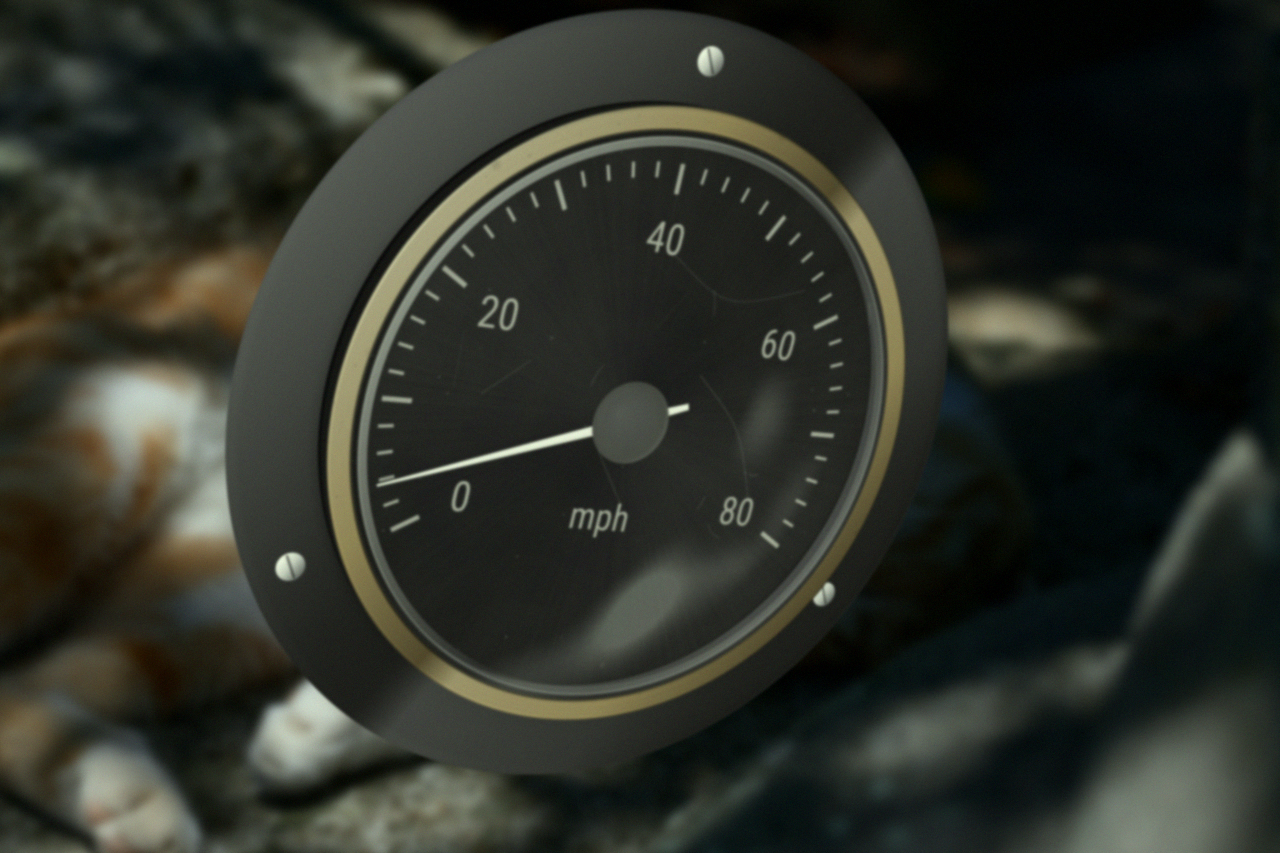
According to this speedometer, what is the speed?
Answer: 4 mph
